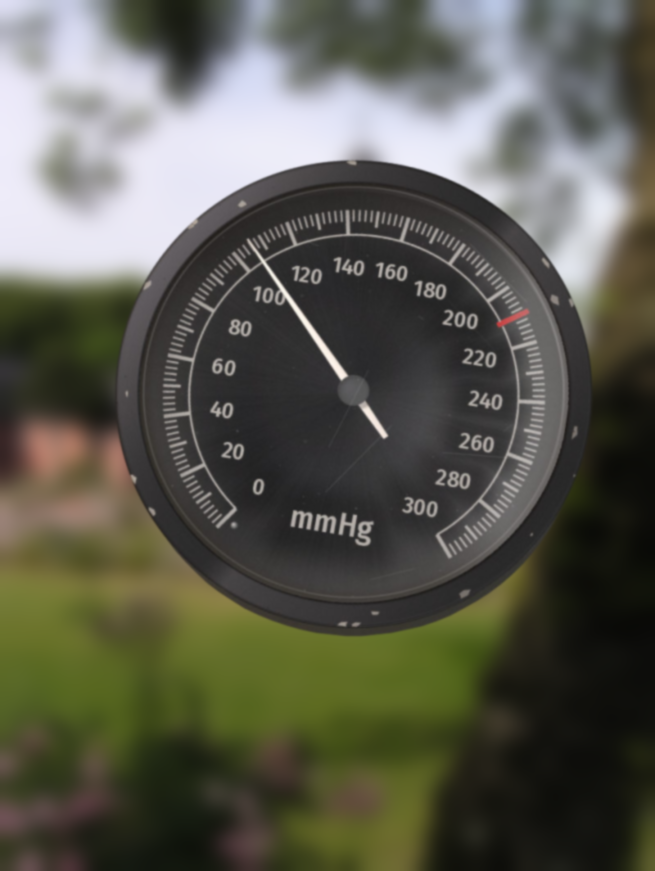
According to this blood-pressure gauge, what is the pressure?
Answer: 106 mmHg
